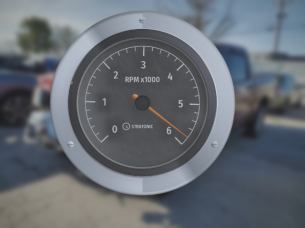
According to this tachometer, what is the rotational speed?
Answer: 5800 rpm
